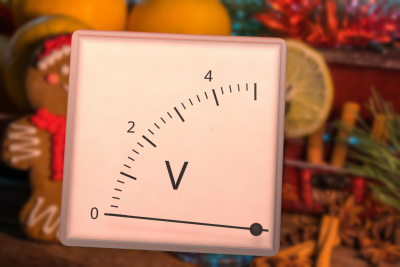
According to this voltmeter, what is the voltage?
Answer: 0 V
